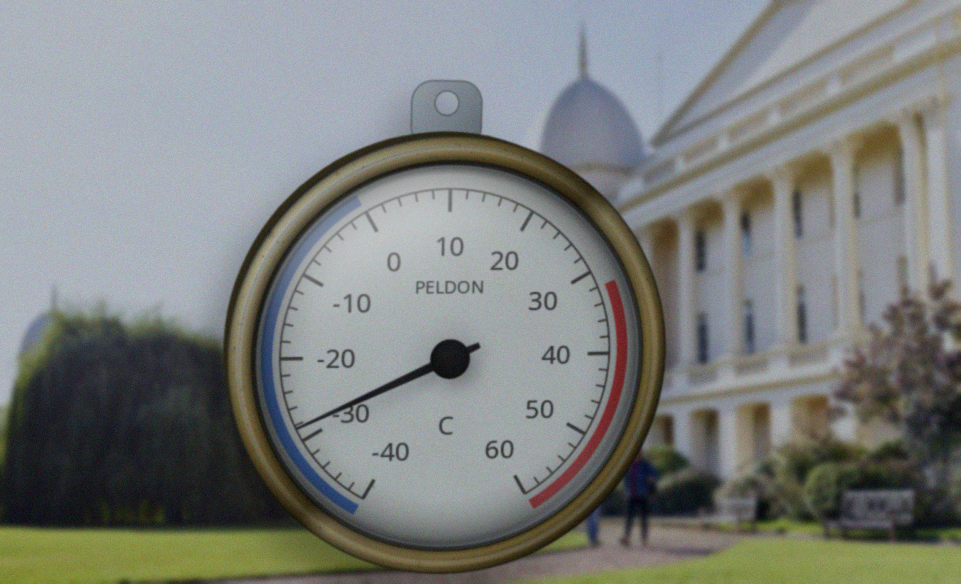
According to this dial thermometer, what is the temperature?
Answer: -28 °C
